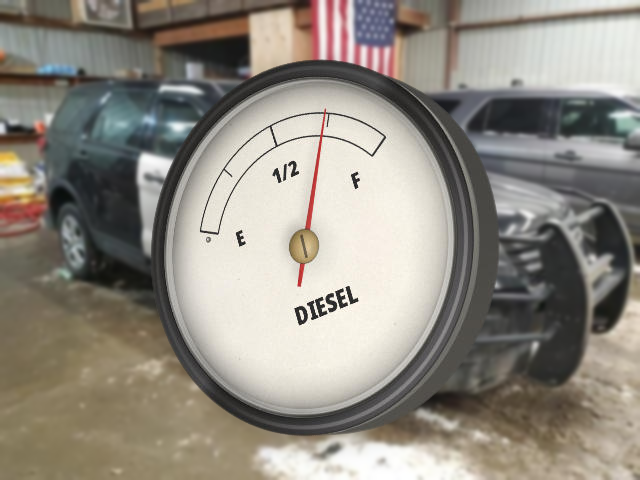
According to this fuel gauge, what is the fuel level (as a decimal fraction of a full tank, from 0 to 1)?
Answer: 0.75
